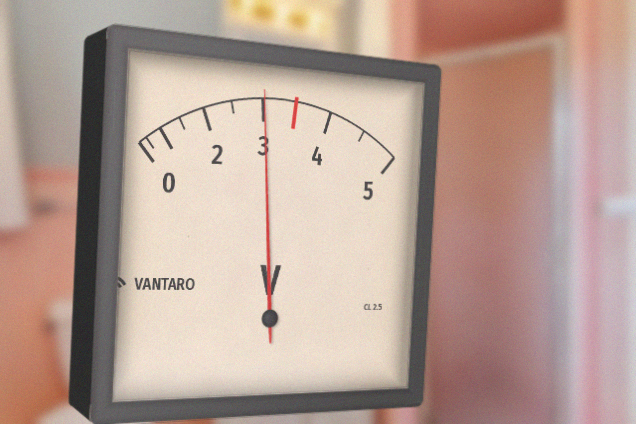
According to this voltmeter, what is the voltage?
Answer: 3 V
